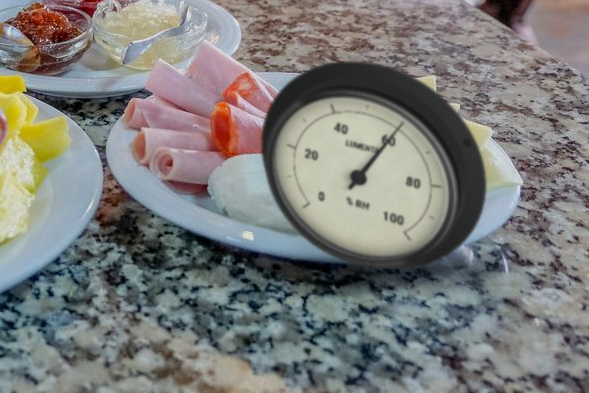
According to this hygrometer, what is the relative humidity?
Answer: 60 %
